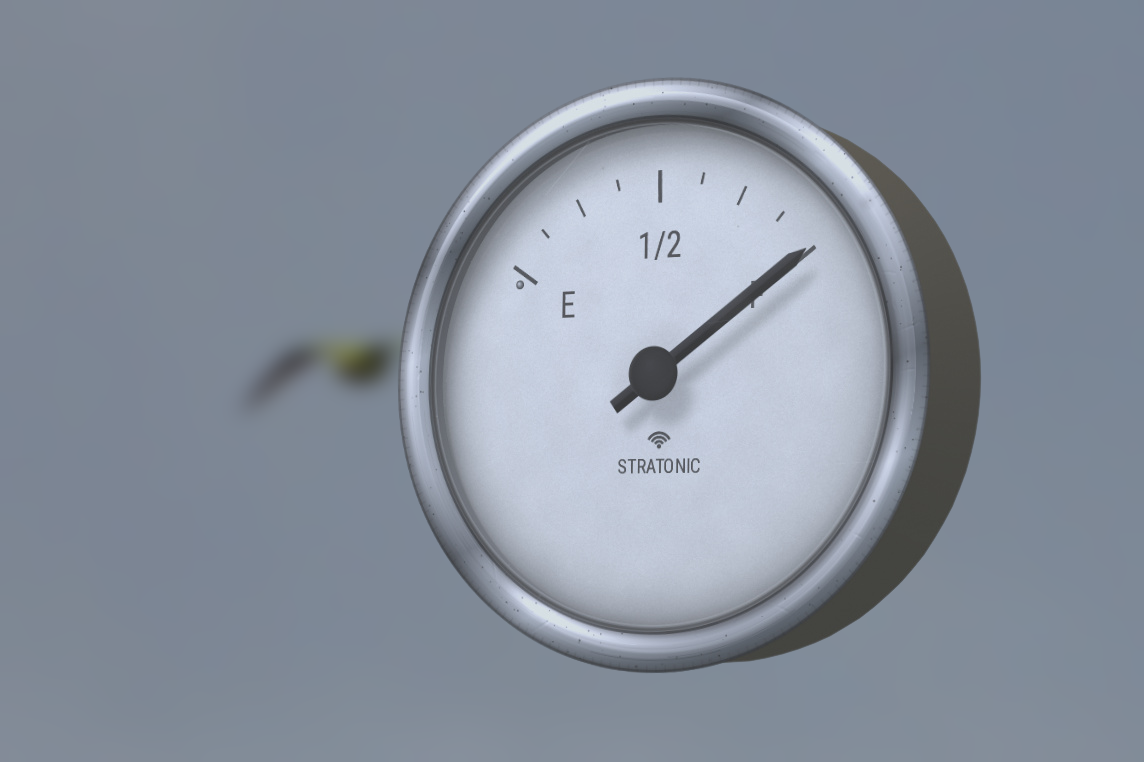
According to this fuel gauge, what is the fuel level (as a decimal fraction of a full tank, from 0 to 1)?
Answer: 1
